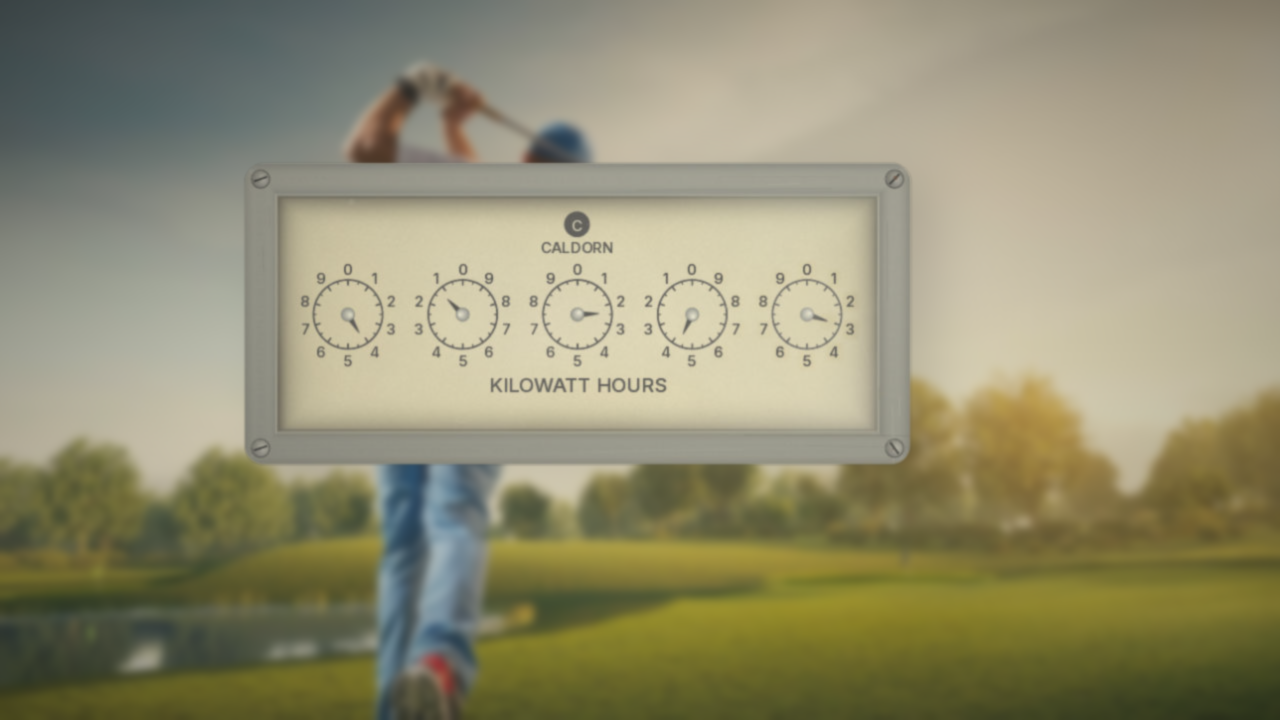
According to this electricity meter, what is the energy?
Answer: 41243 kWh
